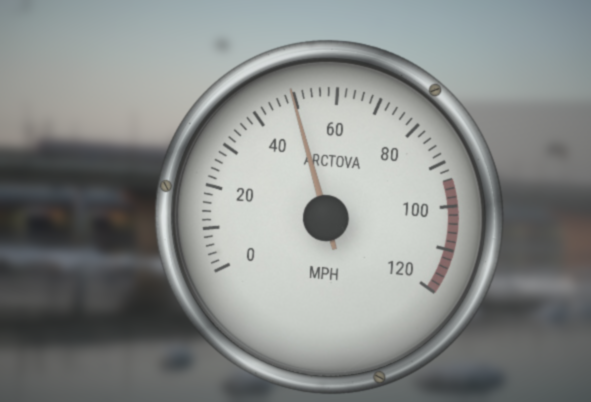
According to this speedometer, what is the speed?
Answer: 50 mph
